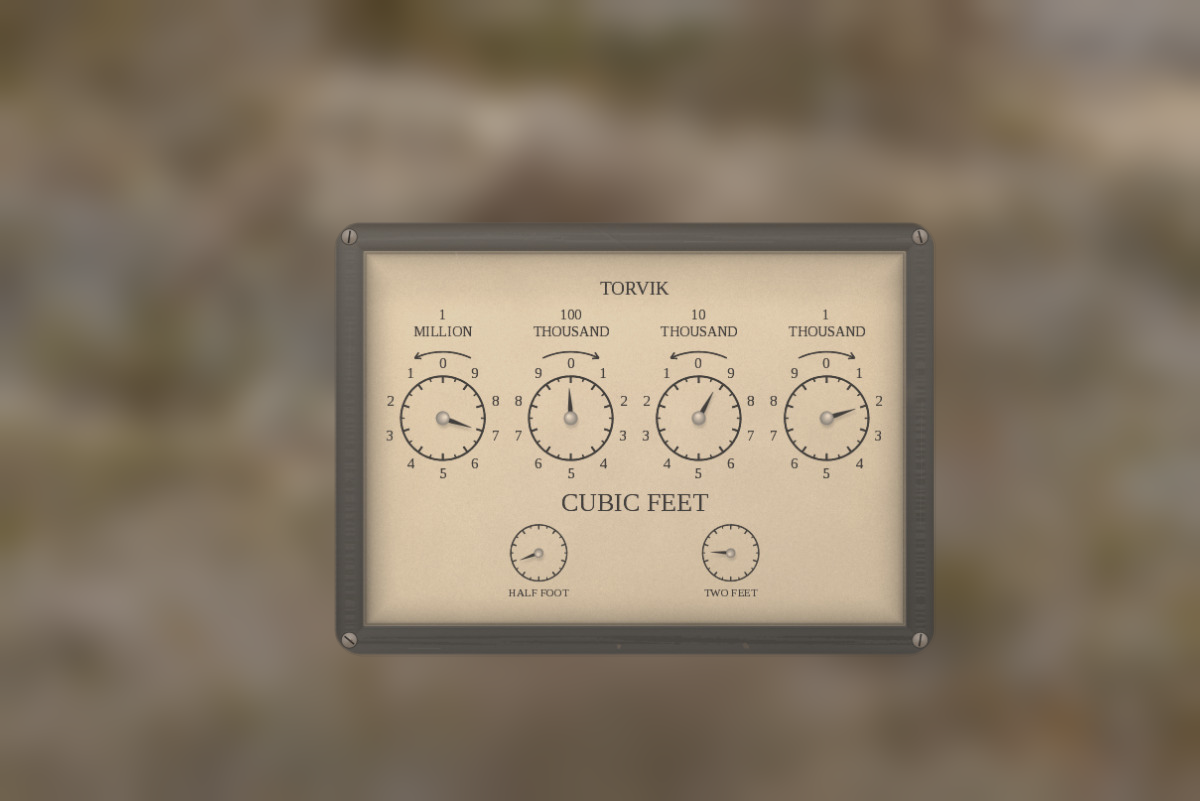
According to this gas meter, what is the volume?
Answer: 699200 ft³
